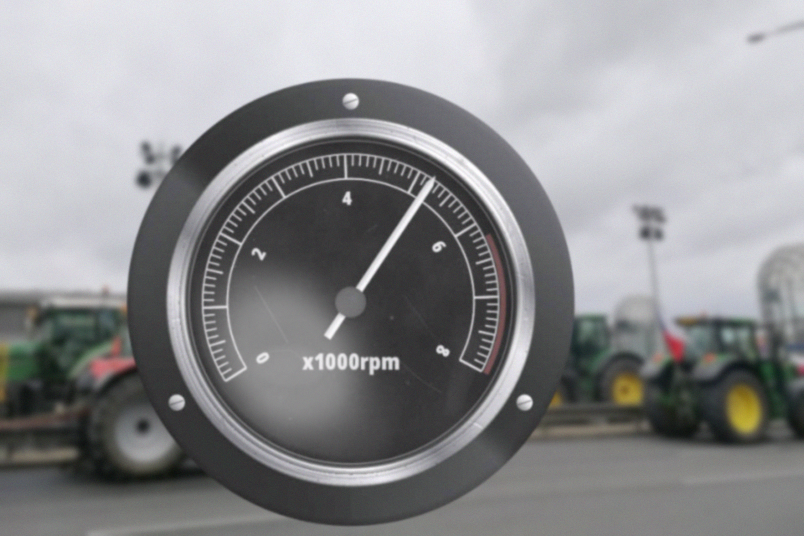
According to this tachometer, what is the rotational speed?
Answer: 5200 rpm
